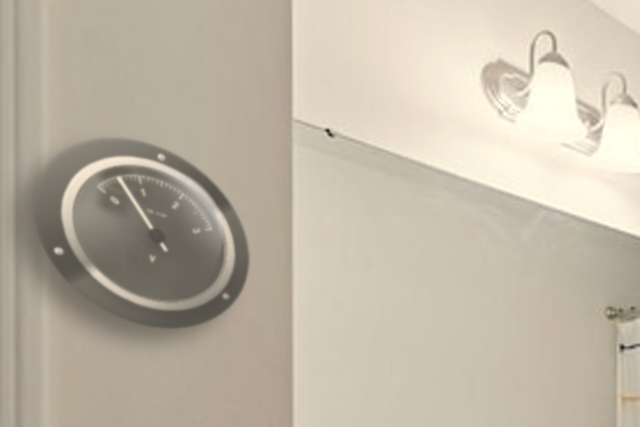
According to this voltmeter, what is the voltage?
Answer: 0.5 V
